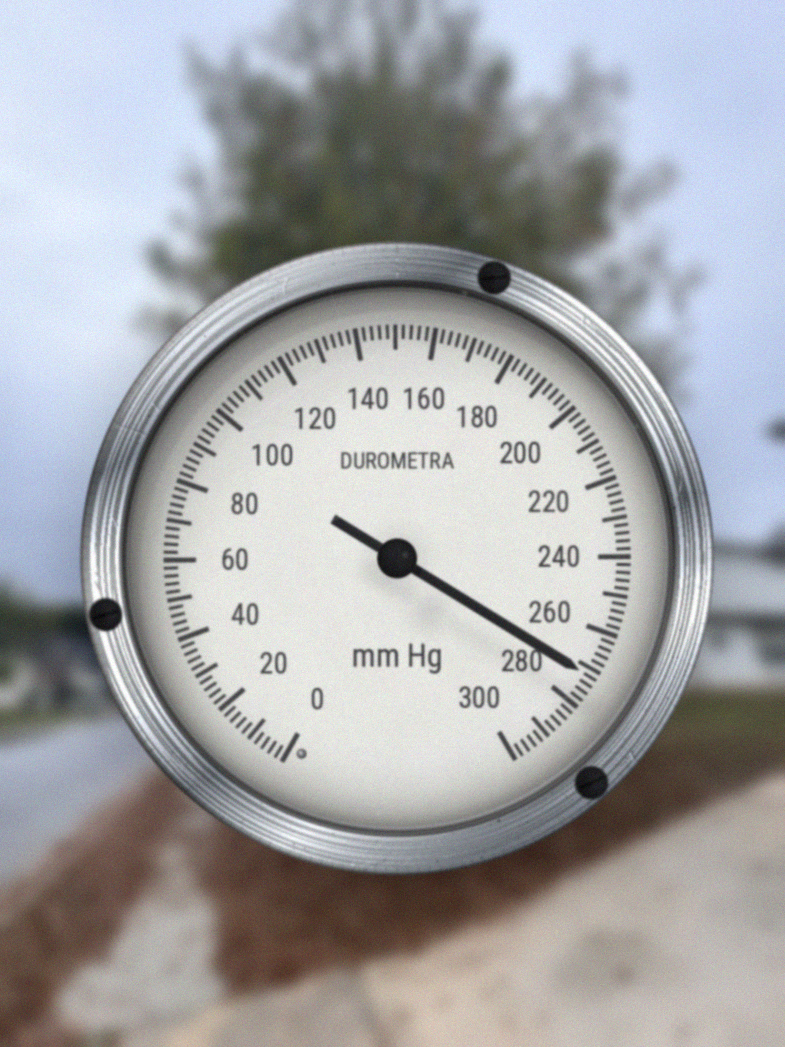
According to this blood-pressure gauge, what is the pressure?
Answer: 272 mmHg
